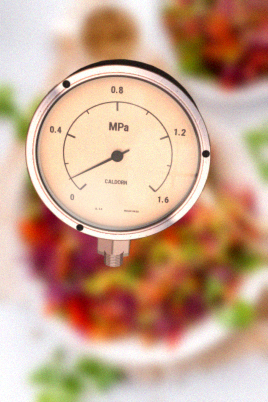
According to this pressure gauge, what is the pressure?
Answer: 0.1 MPa
